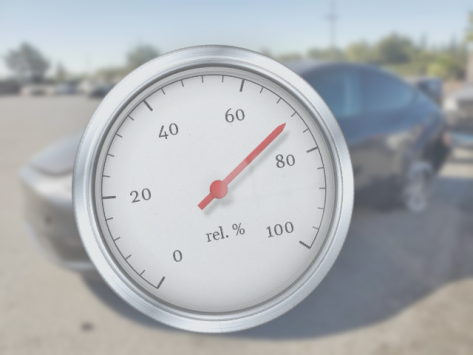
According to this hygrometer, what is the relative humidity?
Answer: 72 %
